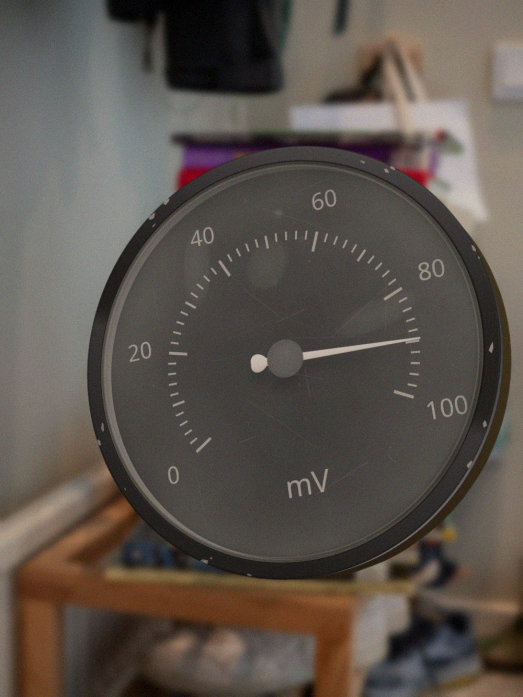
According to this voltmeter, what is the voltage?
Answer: 90 mV
